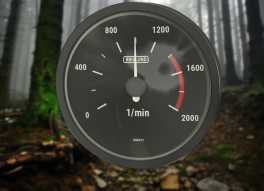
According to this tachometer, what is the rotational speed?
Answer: 1000 rpm
